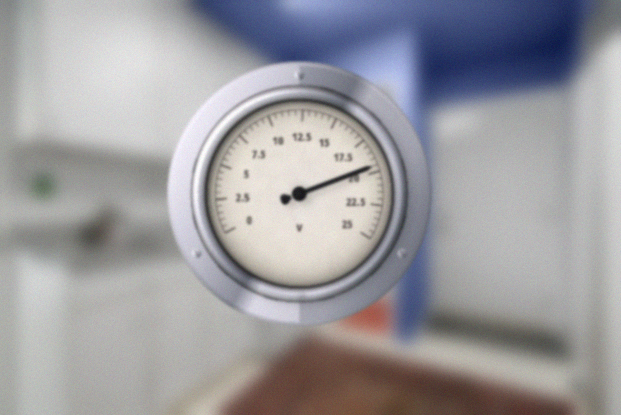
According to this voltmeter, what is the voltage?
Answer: 19.5 V
